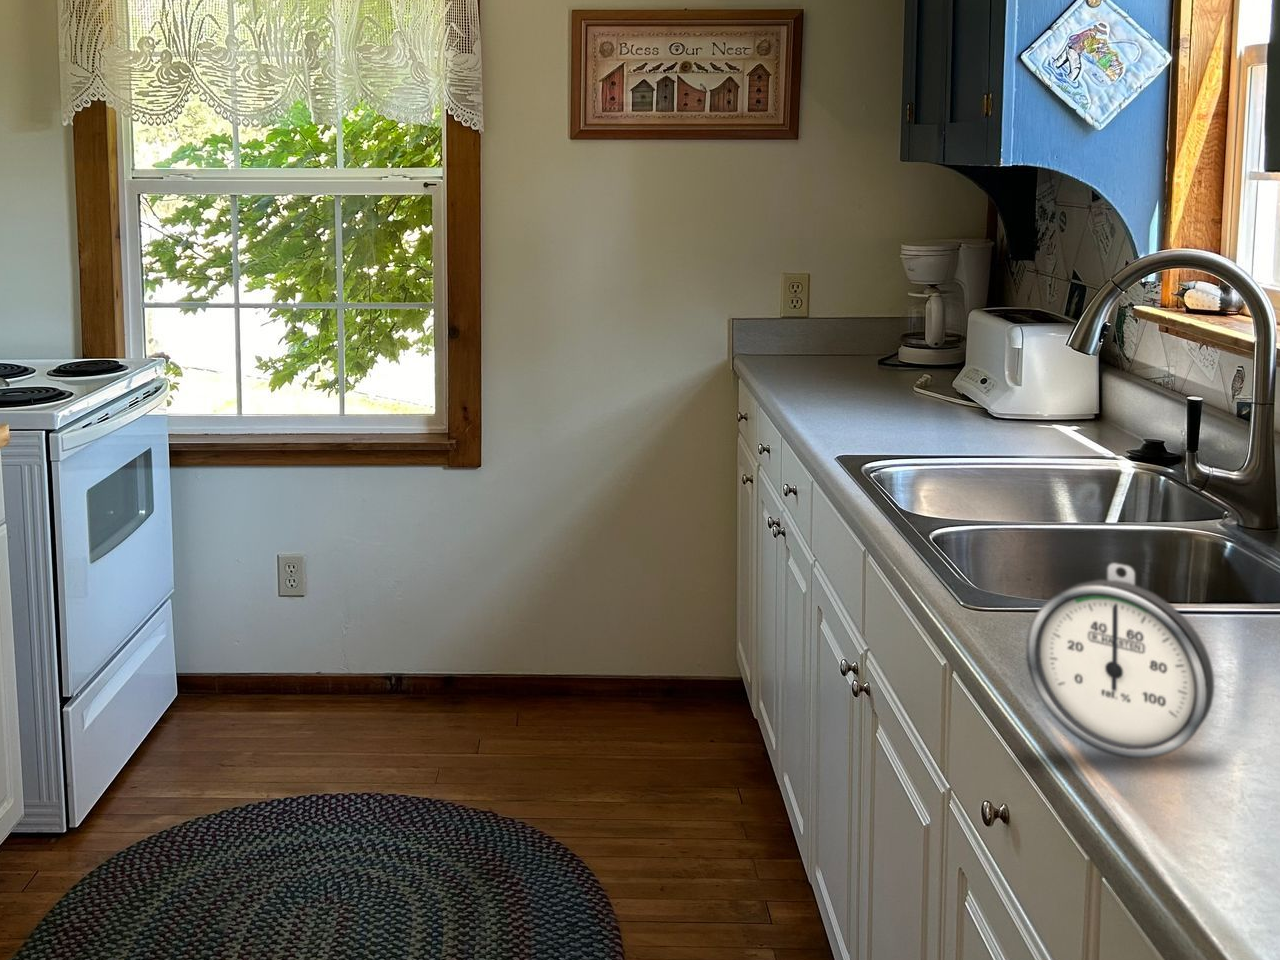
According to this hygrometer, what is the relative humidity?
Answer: 50 %
